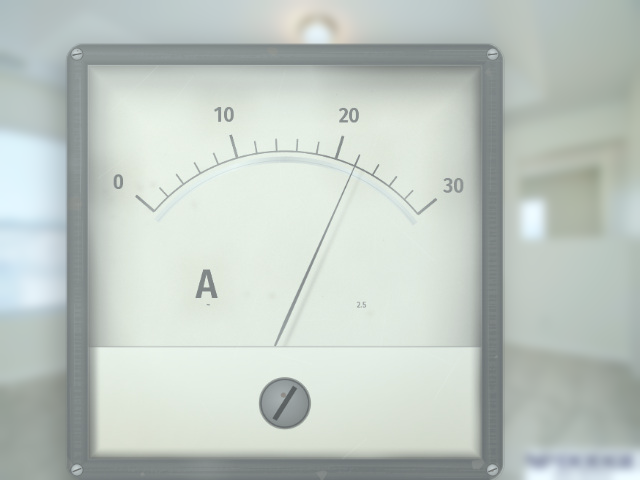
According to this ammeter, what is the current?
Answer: 22 A
